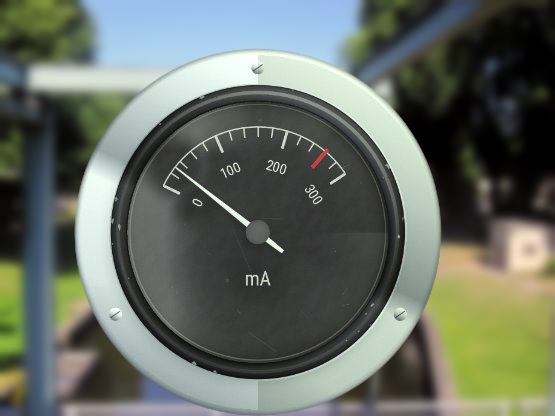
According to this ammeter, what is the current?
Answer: 30 mA
